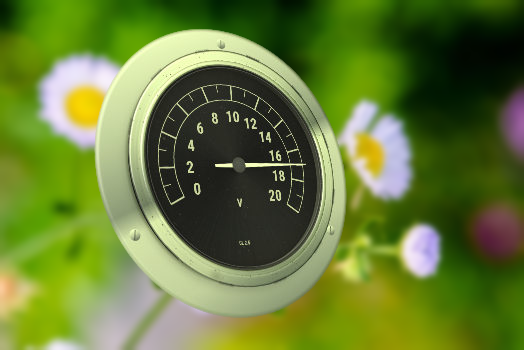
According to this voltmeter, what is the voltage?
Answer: 17 V
